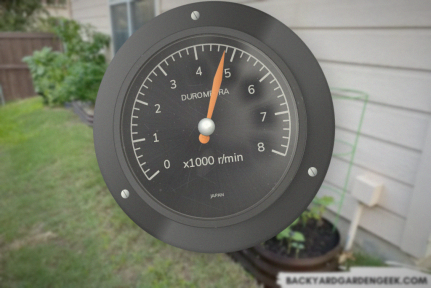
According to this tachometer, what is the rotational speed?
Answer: 4800 rpm
